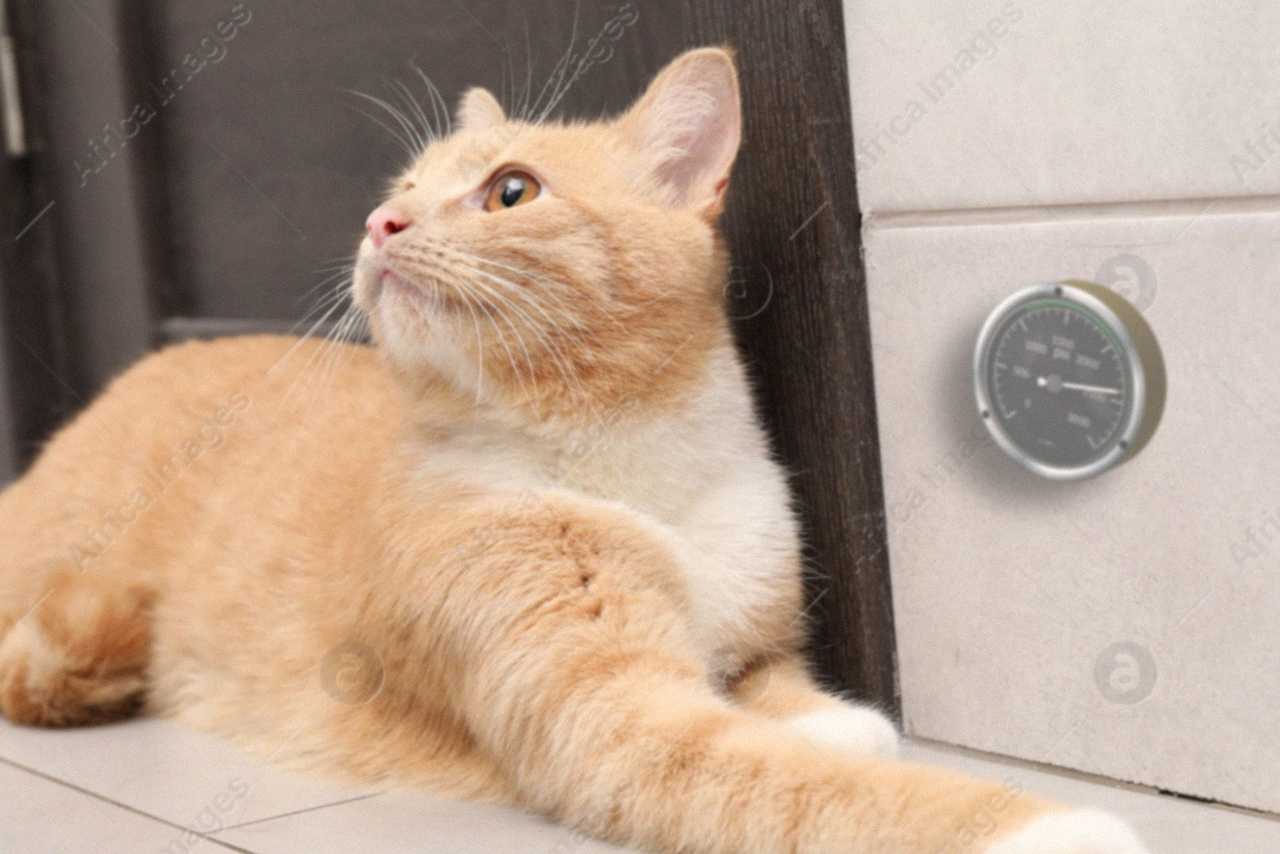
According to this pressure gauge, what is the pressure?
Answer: 2400 psi
